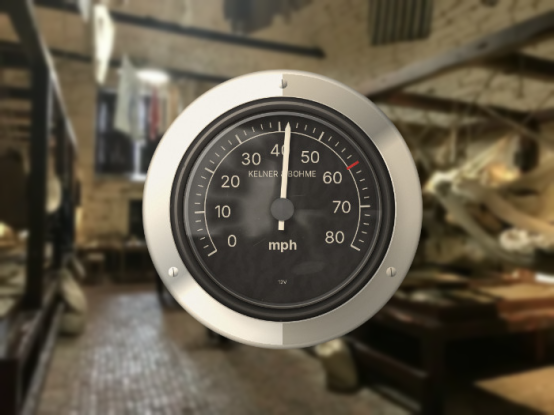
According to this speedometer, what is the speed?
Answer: 42 mph
